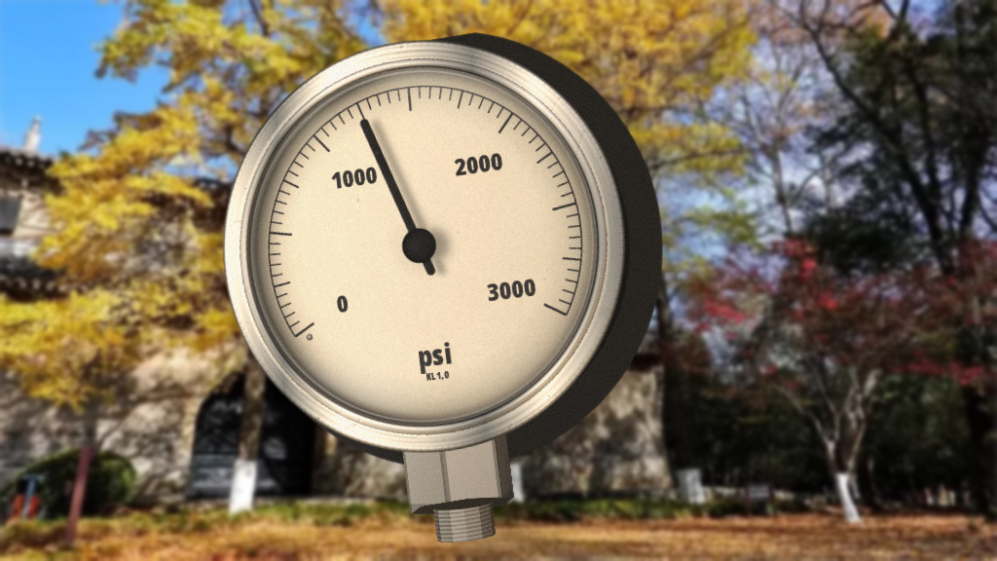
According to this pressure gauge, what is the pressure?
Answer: 1250 psi
